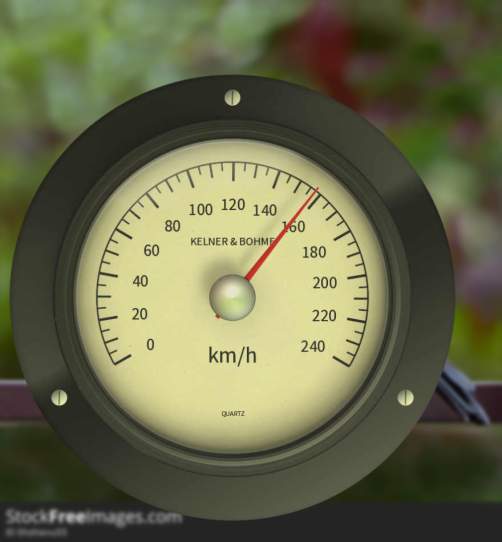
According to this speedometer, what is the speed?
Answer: 157.5 km/h
